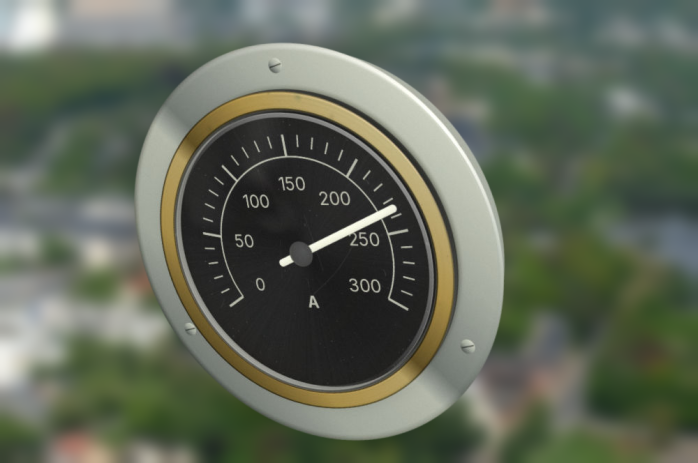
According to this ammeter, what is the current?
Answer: 235 A
